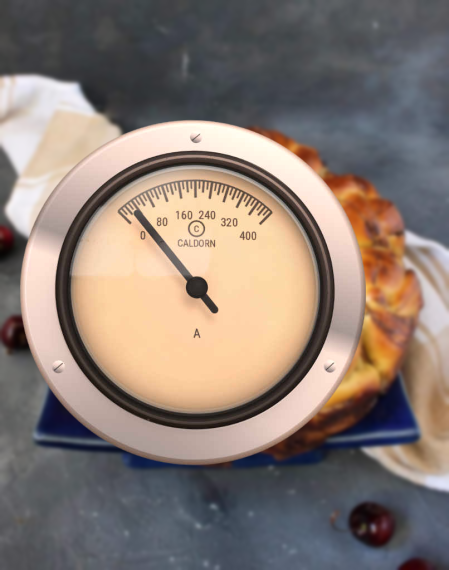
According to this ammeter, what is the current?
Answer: 30 A
